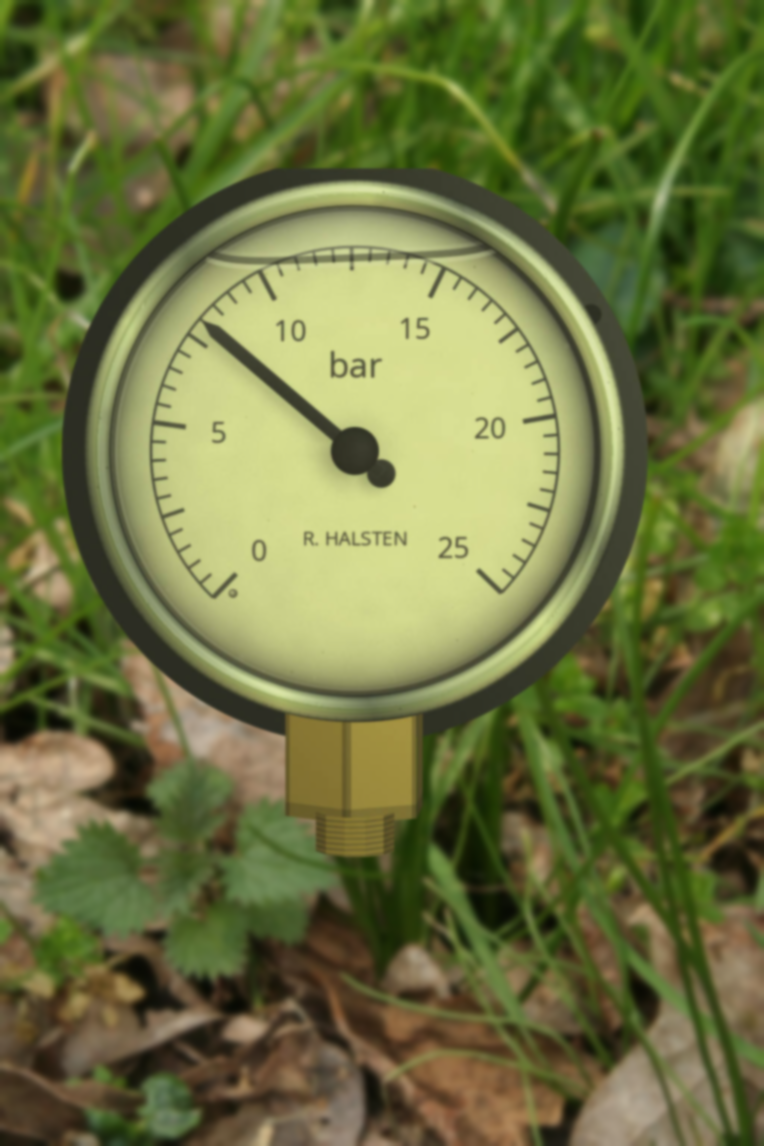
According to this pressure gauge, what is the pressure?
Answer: 8 bar
